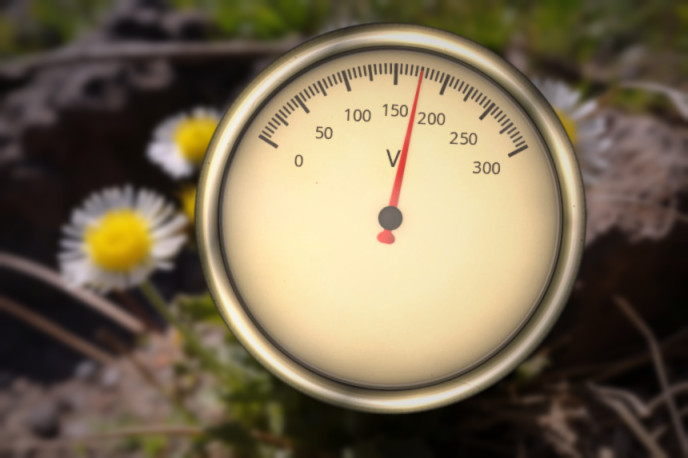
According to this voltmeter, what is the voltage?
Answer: 175 V
